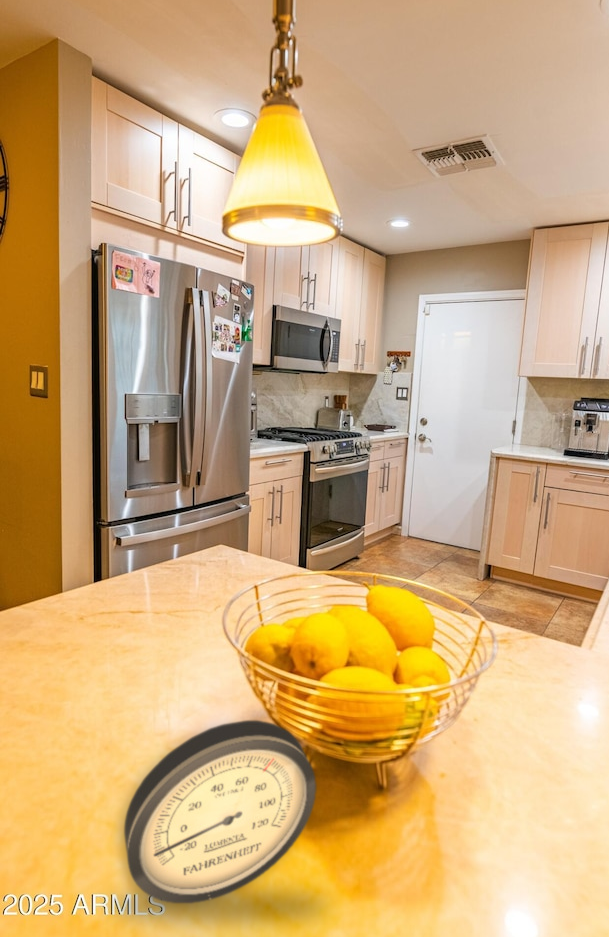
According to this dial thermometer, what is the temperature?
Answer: -10 °F
